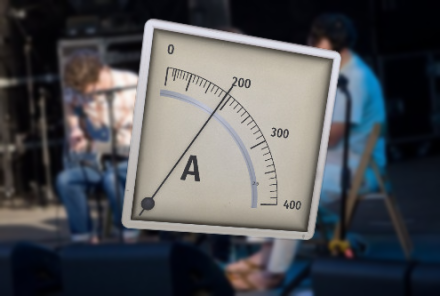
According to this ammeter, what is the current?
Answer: 190 A
